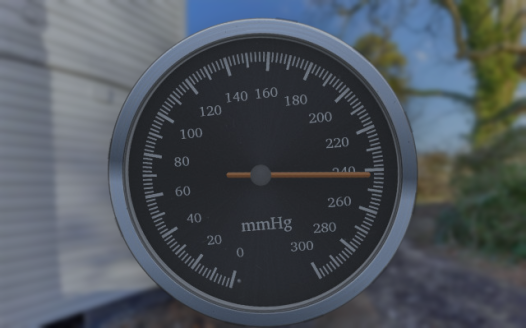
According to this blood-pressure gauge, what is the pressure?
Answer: 242 mmHg
